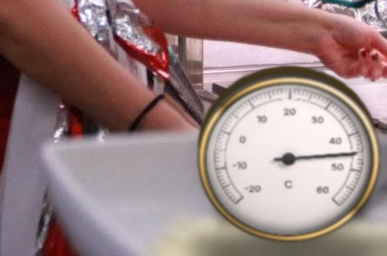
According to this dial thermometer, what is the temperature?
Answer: 45 °C
